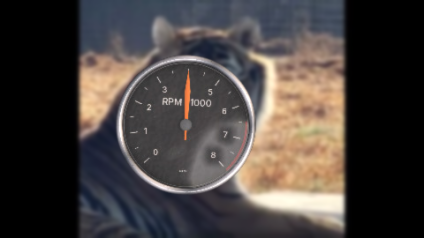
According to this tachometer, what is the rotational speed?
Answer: 4000 rpm
